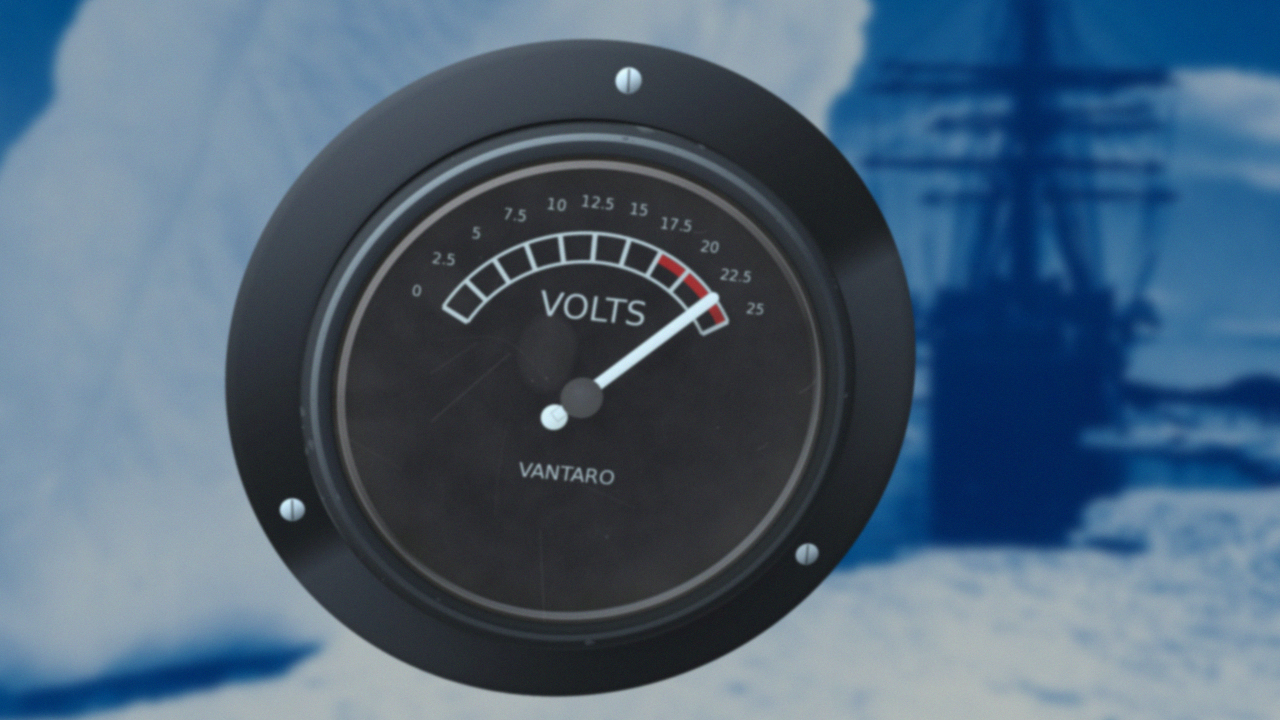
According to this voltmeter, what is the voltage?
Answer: 22.5 V
